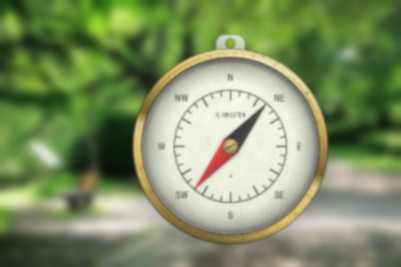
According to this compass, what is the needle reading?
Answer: 220 °
